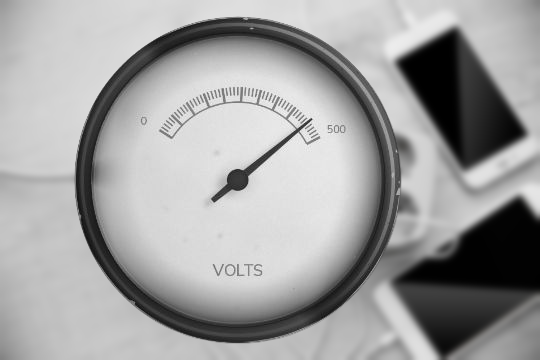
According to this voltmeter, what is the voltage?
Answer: 450 V
